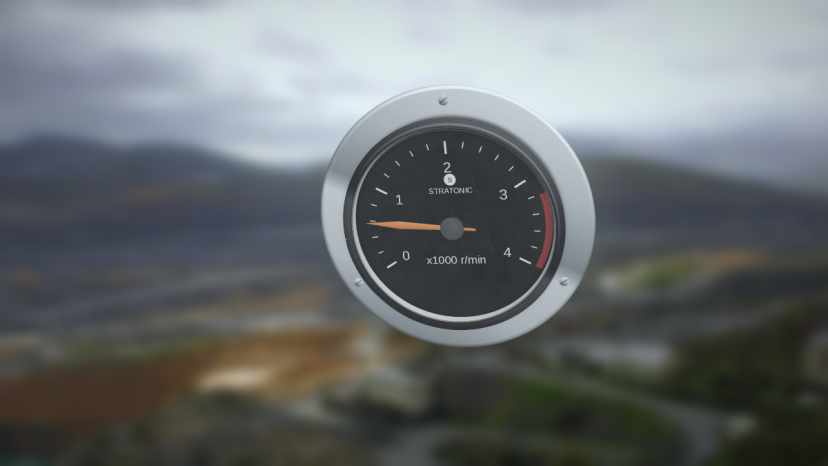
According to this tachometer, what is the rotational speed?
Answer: 600 rpm
